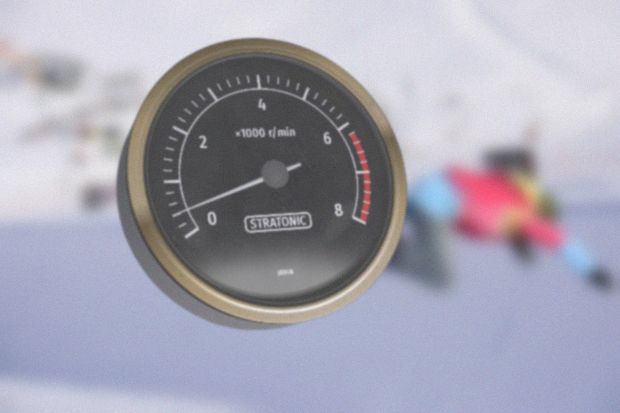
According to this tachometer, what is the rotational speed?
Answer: 400 rpm
